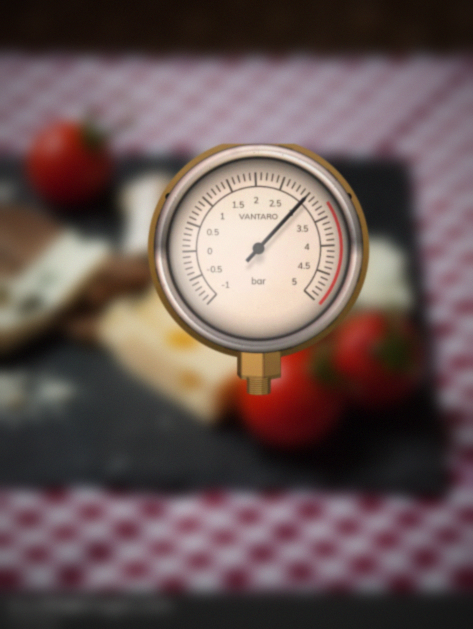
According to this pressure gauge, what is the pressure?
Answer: 3 bar
